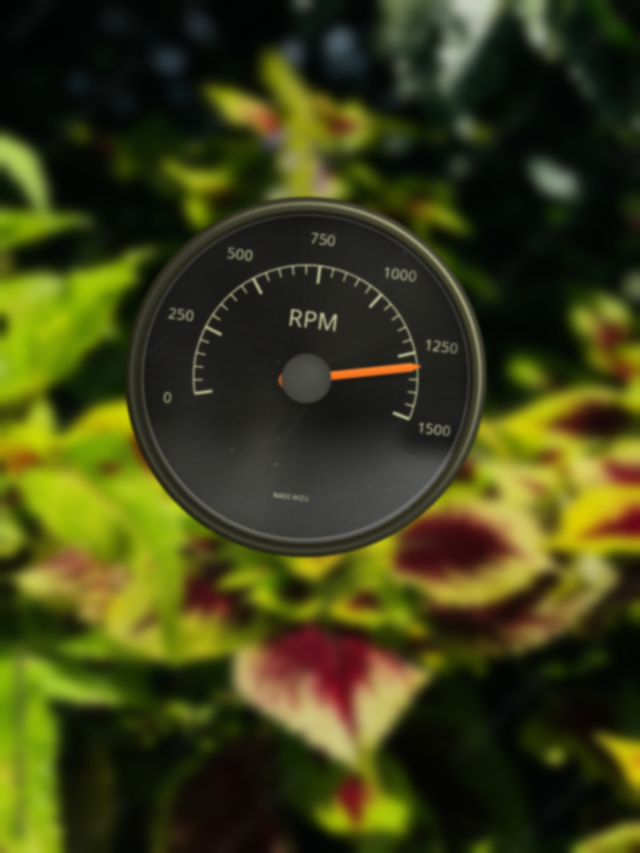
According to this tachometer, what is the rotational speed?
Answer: 1300 rpm
